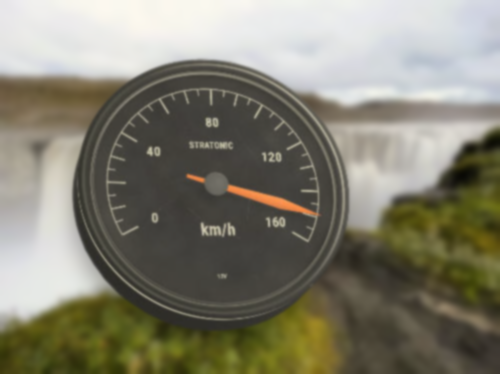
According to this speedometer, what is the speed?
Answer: 150 km/h
